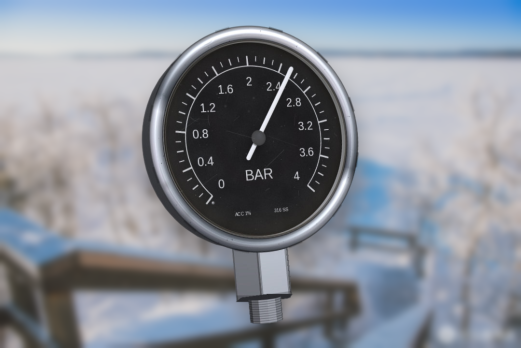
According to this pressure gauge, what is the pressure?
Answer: 2.5 bar
